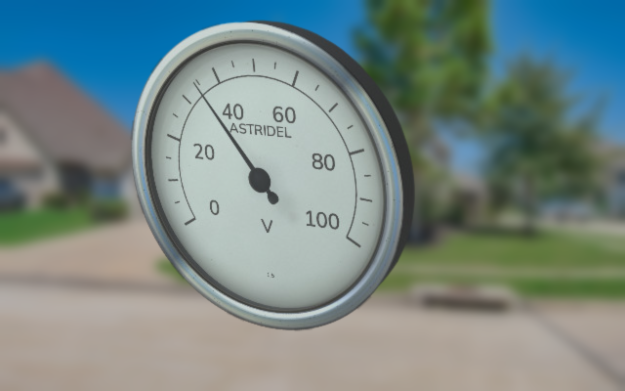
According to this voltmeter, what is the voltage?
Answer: 35 V
